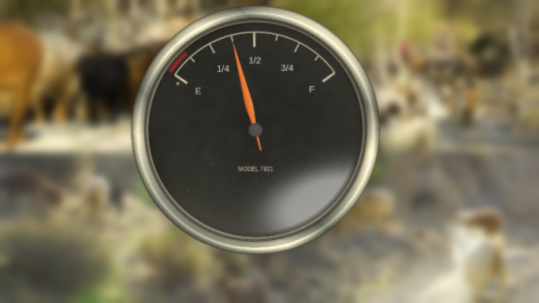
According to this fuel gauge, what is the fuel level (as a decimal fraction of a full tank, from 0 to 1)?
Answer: 0.375
